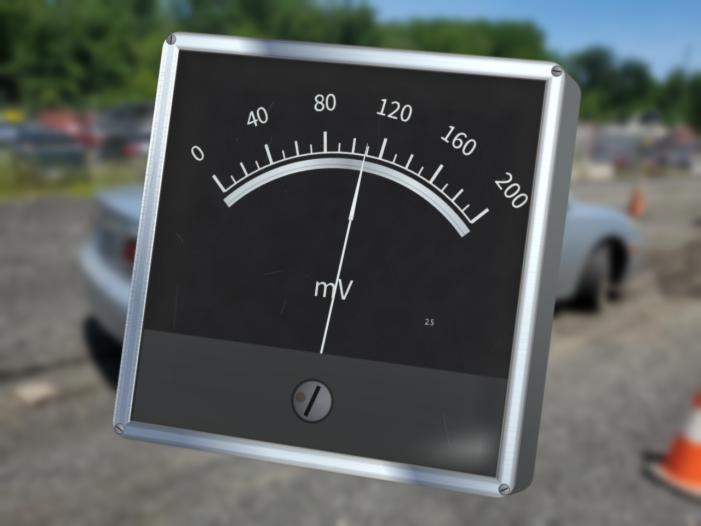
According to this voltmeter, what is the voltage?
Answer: 110 mV
